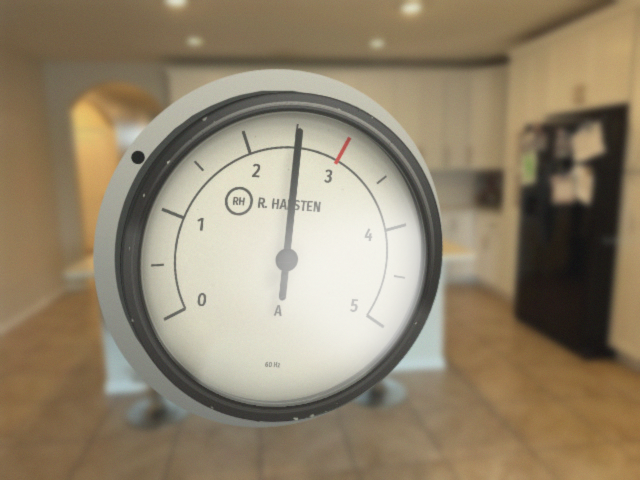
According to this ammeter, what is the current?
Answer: 2.5 A
